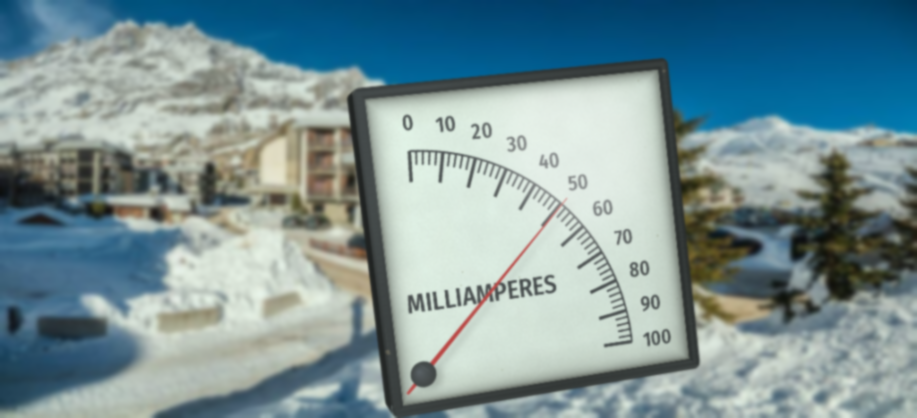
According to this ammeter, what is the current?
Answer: 50 mA
